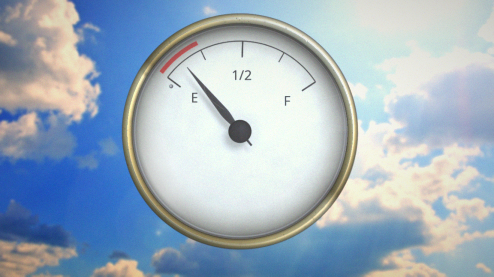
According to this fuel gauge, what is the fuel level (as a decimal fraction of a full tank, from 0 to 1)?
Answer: 0.125
